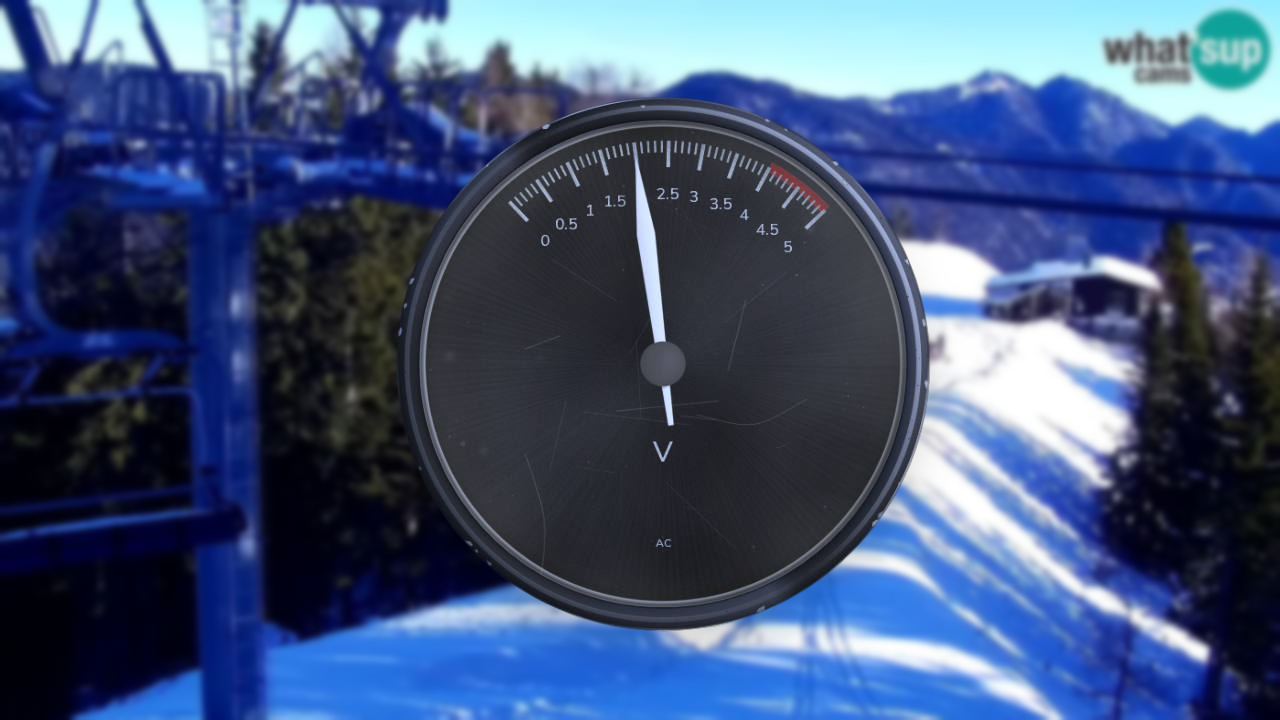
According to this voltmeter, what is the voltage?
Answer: 2 V
